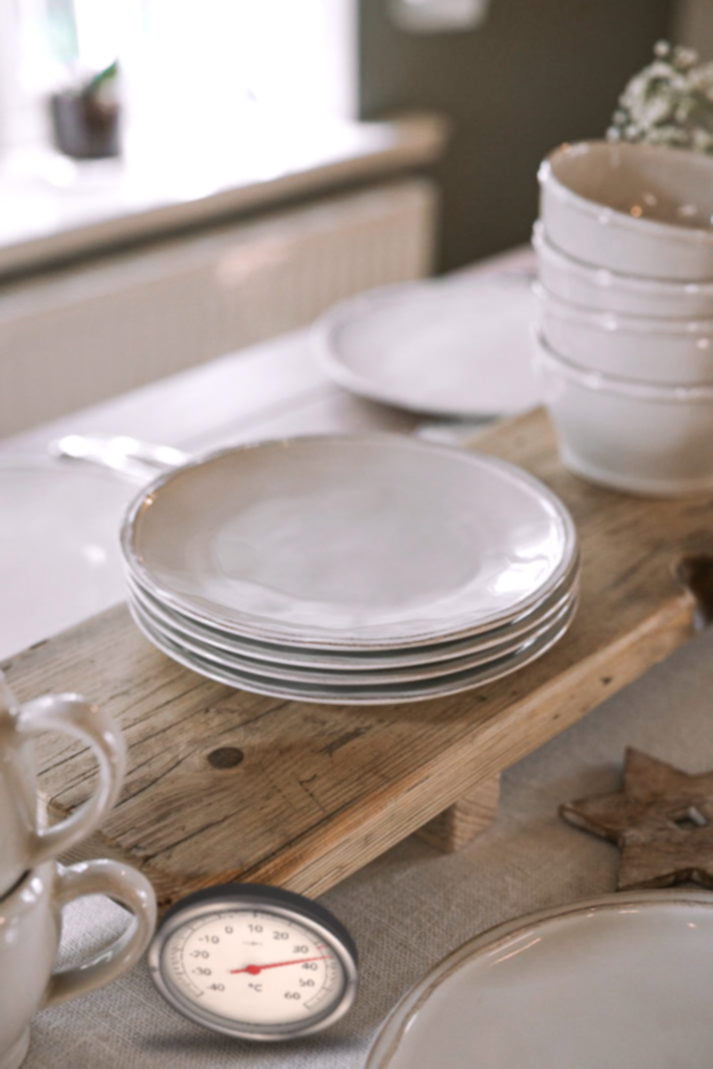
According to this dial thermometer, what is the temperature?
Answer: 35 °C
